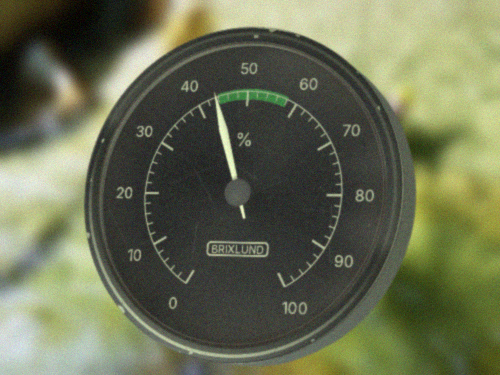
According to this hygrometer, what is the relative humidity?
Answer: 44 %
